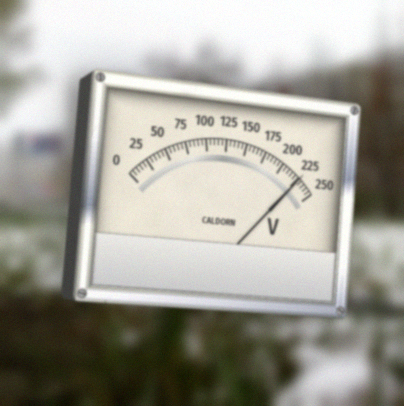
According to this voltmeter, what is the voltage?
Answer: 225 V
